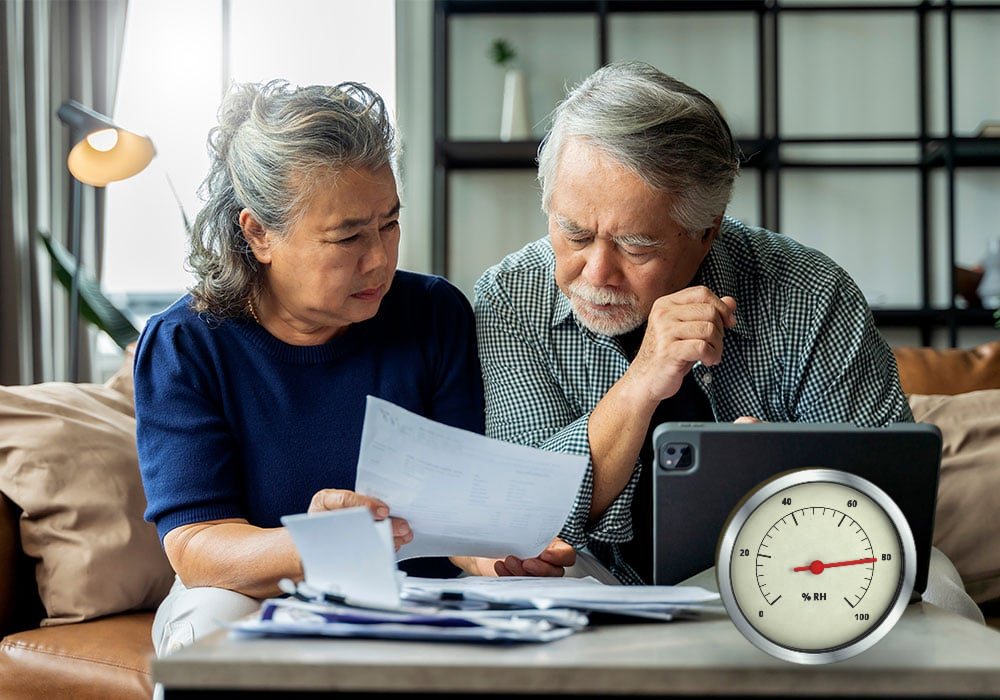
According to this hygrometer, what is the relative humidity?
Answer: 80 %
